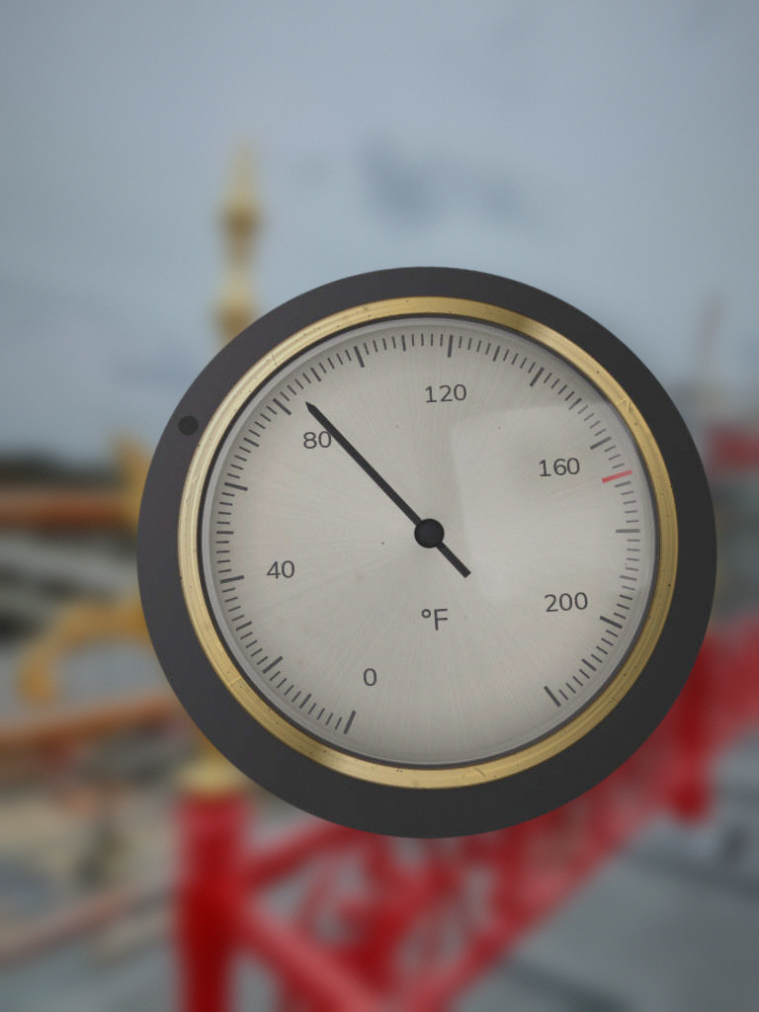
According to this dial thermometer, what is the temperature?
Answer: 84 °F
